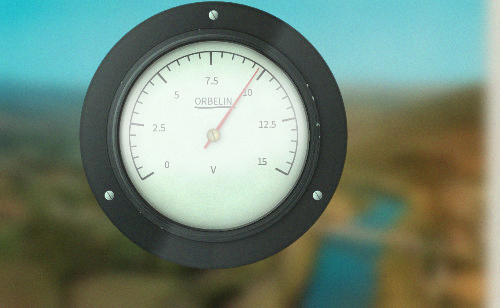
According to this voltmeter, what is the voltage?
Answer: 9.75 V
